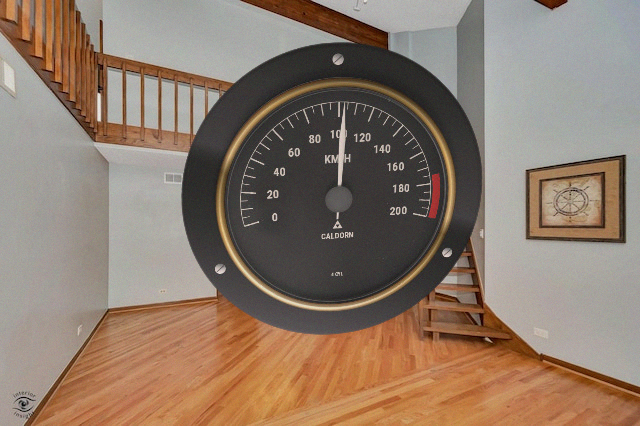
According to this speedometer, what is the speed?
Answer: 102.5 km/h
